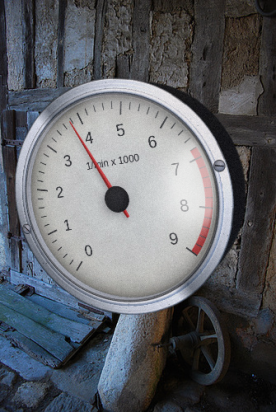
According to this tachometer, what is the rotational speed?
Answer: 3800 rpm
